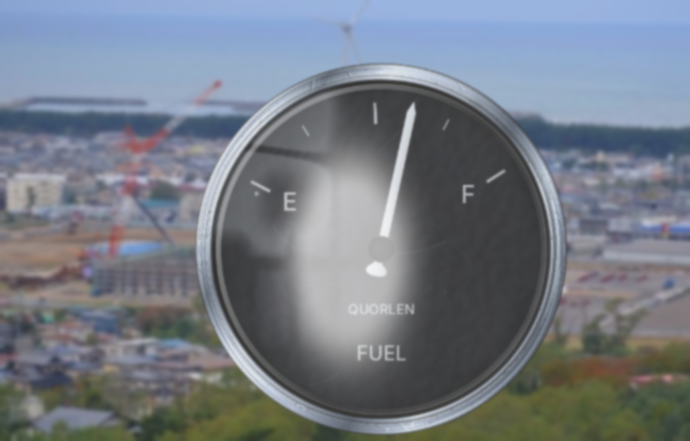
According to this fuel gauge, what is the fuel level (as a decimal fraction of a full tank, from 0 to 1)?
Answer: 0.625
